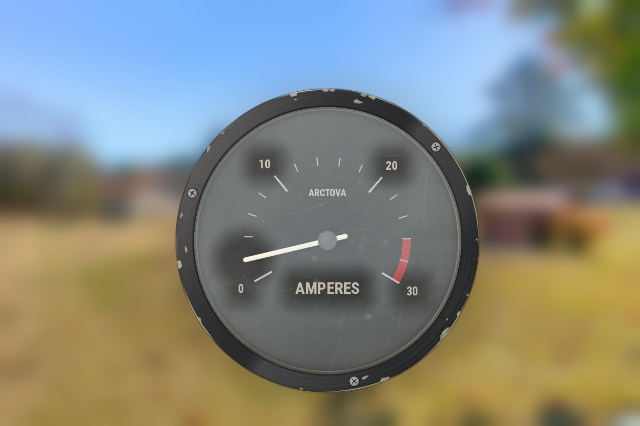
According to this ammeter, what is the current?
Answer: 2 A
